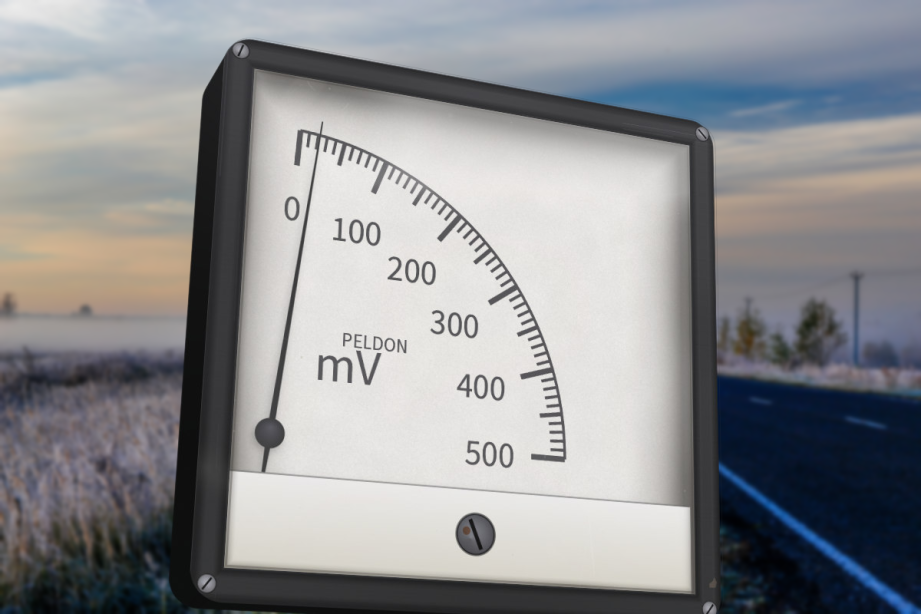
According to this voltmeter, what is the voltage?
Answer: 20 mV
